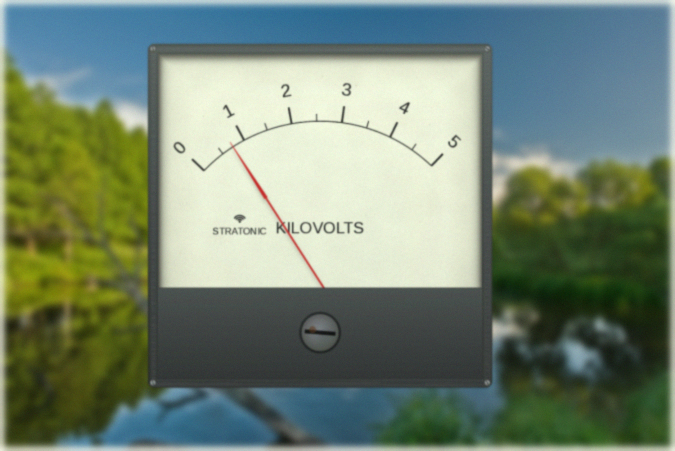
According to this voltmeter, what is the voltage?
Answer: 0.75 kV
